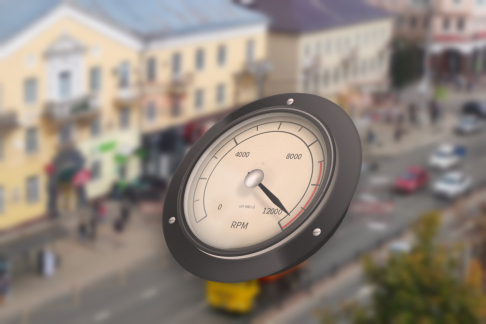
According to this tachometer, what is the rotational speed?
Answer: 11500 rpm
